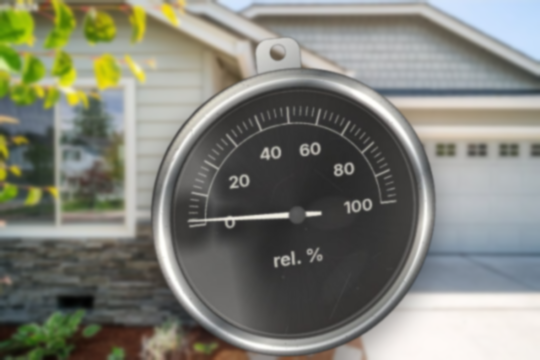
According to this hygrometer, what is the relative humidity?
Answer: 2 %
